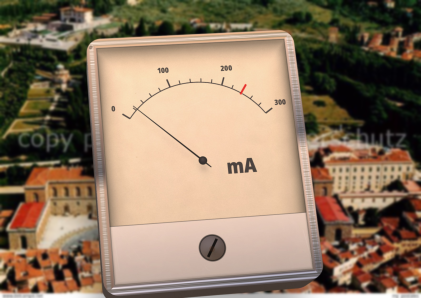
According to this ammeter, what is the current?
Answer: 20 mA
